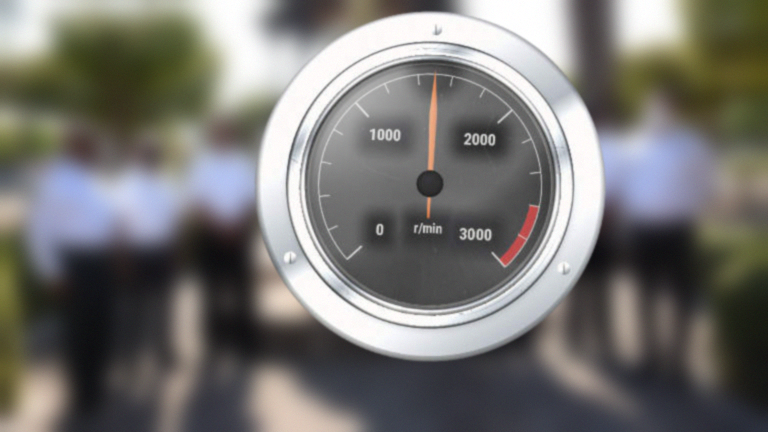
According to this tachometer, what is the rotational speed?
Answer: 1500 rpm
